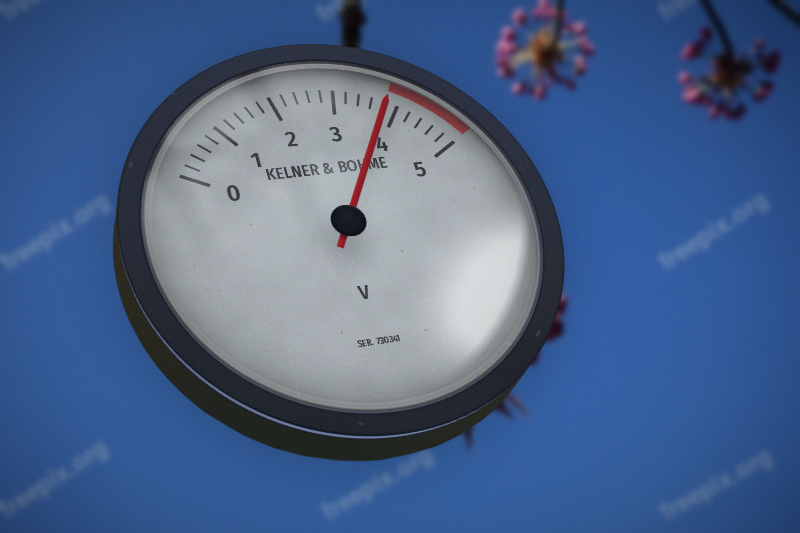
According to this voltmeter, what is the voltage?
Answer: 3.8 V
